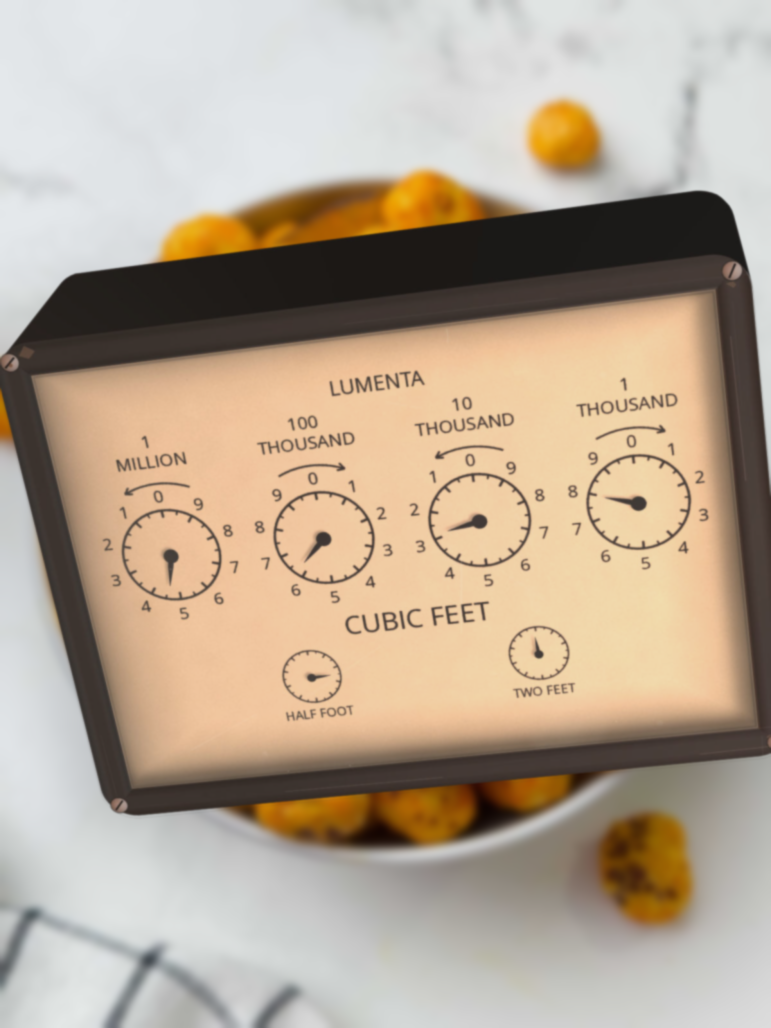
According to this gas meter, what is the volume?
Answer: 462800 ft³
